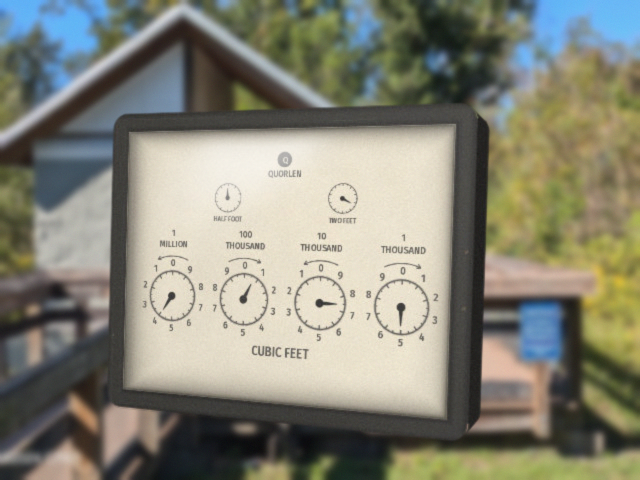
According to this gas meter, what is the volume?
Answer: 407500 ft³
